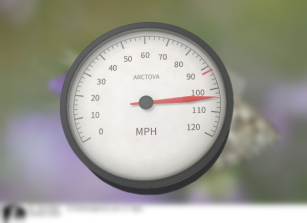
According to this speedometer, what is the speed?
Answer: 104 mph
